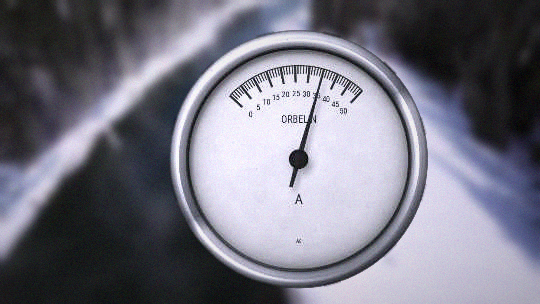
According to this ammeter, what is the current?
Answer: 35 A
